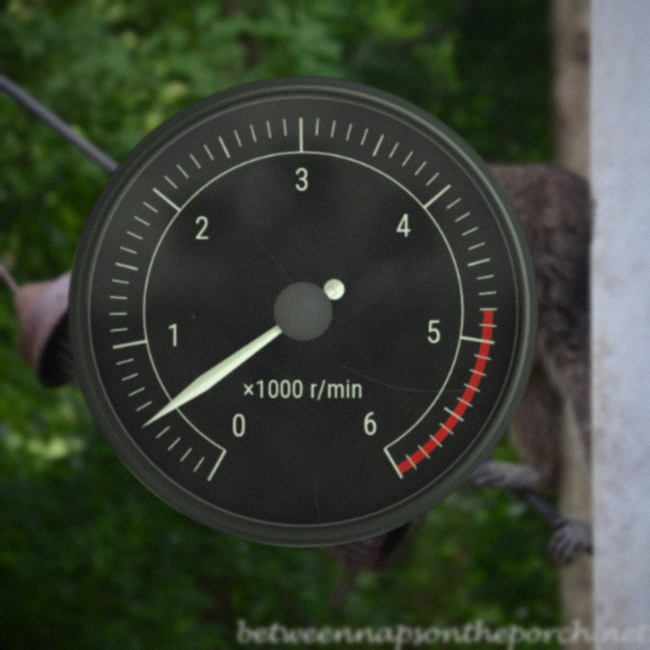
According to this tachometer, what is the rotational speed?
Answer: 500 rpm
